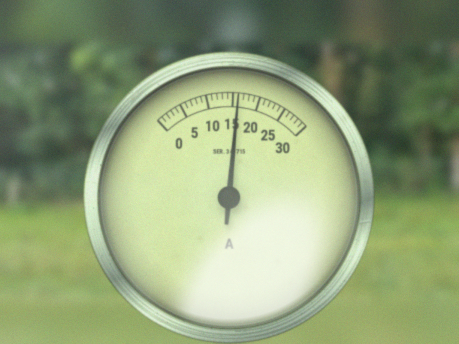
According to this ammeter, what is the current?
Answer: 16 A
